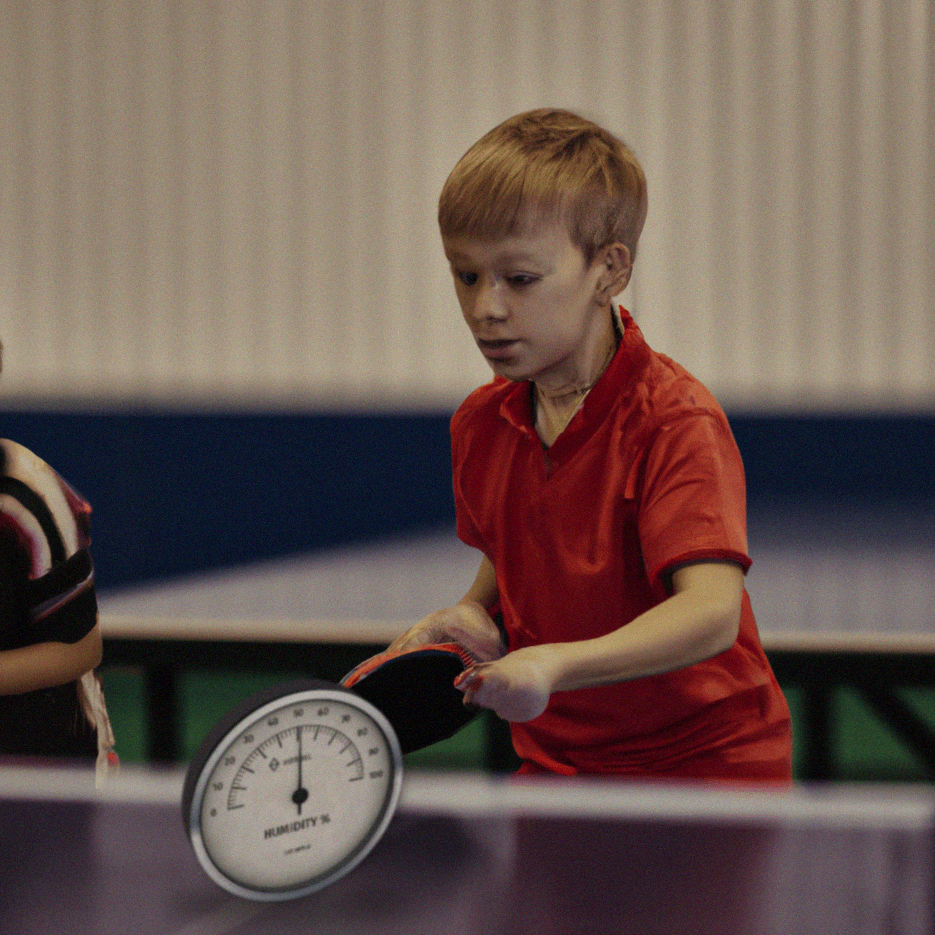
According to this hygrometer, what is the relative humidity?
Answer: 50 %
